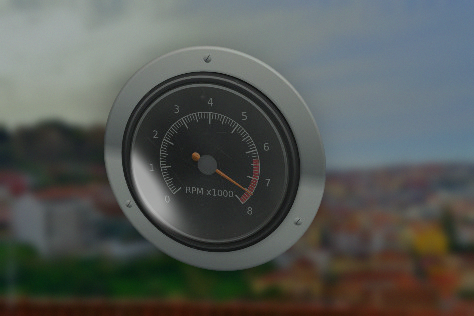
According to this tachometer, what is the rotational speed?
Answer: 7500 rpm
